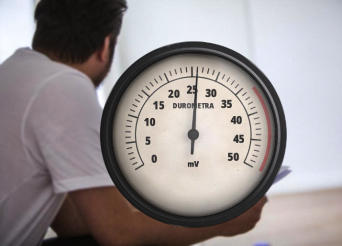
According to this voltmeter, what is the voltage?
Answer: 26 mV
